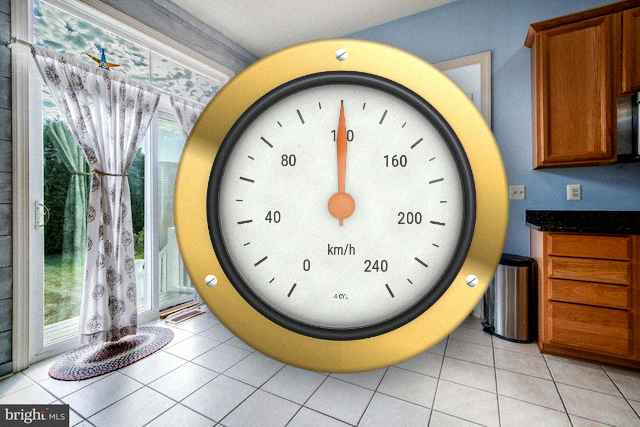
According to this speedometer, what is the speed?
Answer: 120 km/h
